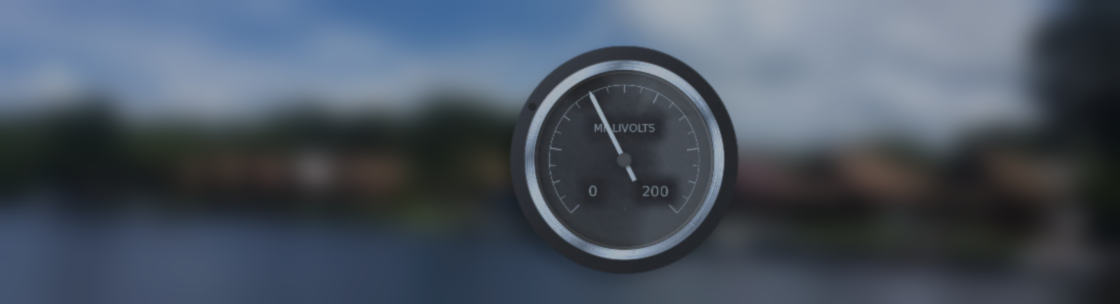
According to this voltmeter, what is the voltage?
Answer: 80 mV
